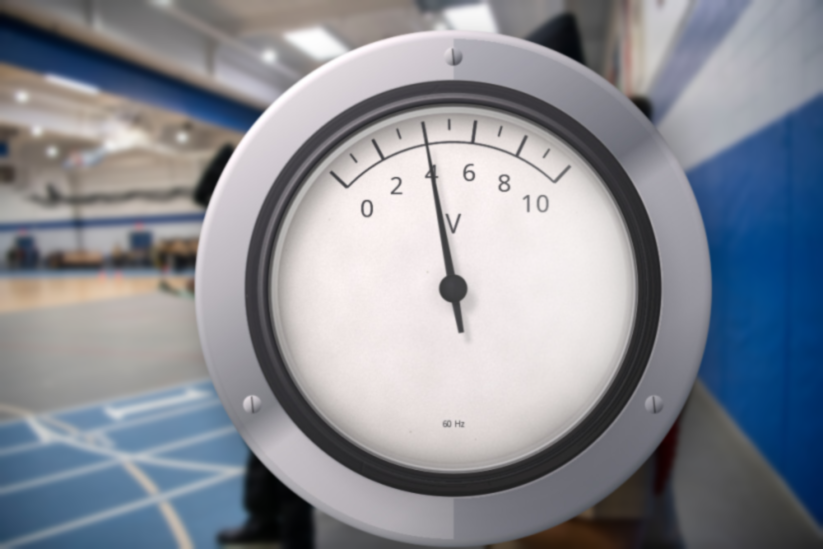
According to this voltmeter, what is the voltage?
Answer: 4 V
